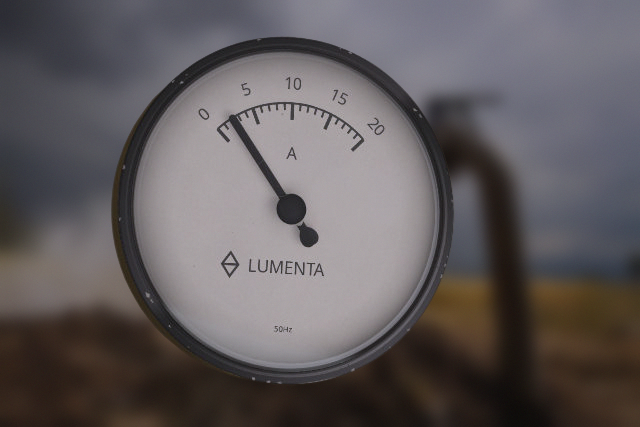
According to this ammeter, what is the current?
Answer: 2 A
